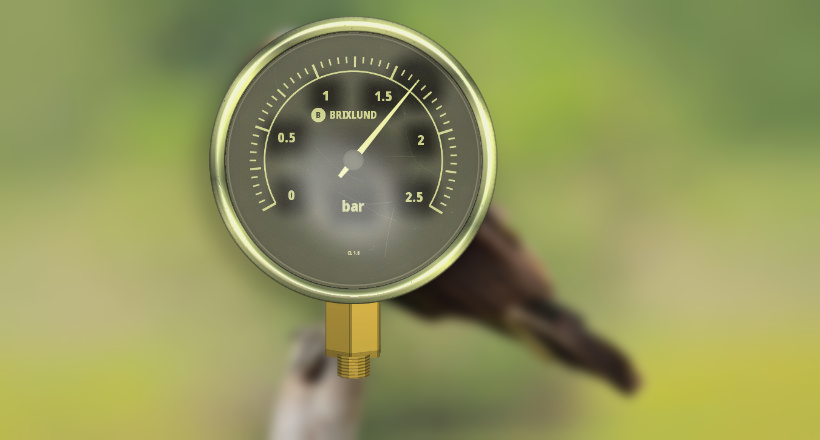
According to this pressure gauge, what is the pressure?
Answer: 1.65 bar
